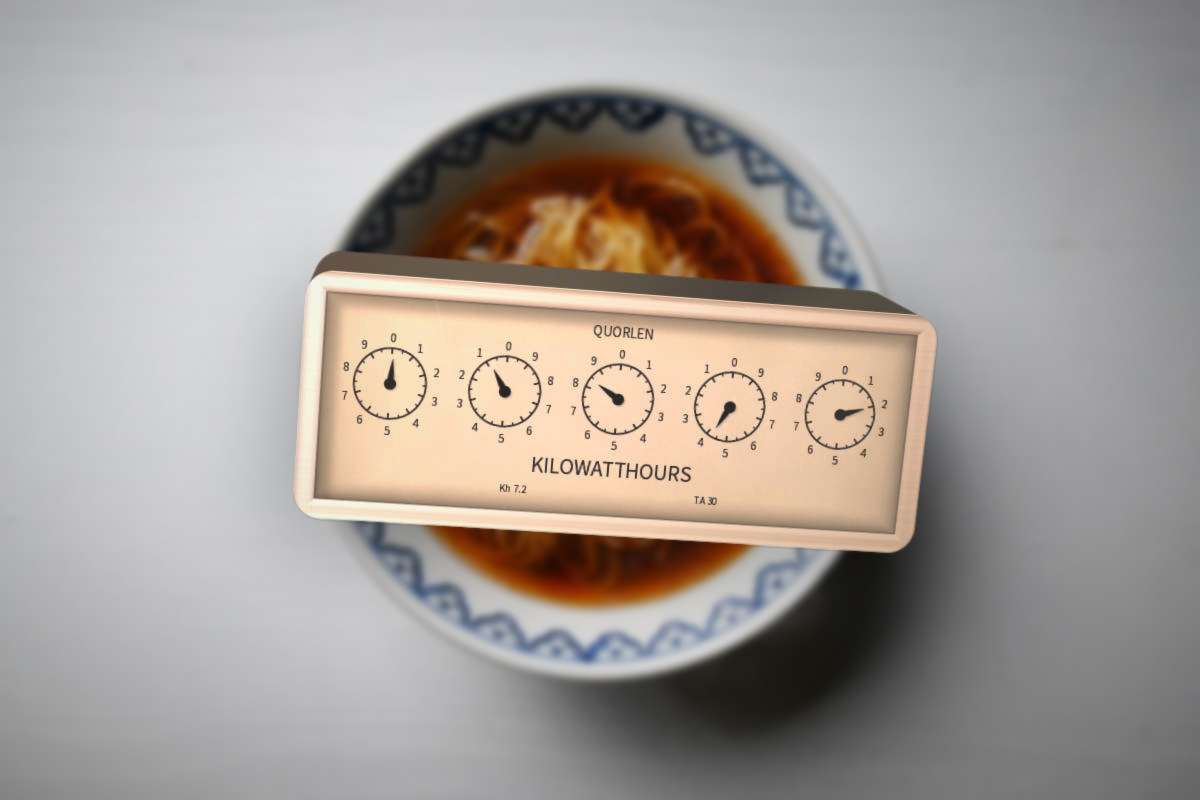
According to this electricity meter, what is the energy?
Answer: 842 kWh
